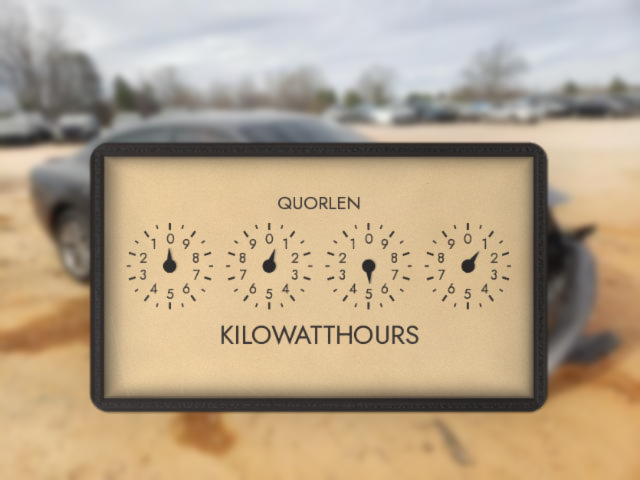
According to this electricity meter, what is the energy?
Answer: 51 kWh
